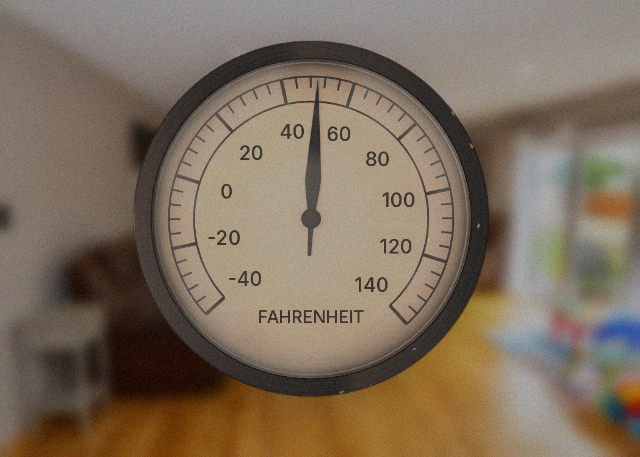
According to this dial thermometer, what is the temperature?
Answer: 50 °F
